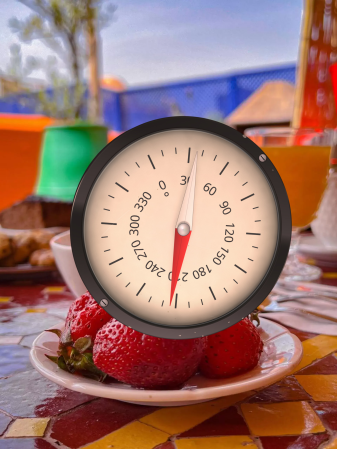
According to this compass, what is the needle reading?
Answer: 215 °
